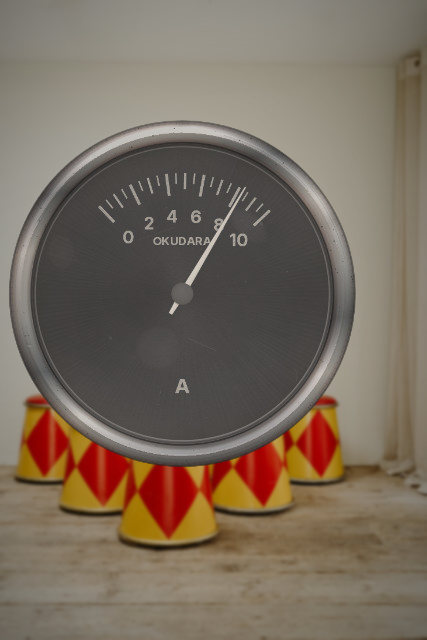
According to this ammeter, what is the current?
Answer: 8.25 A
